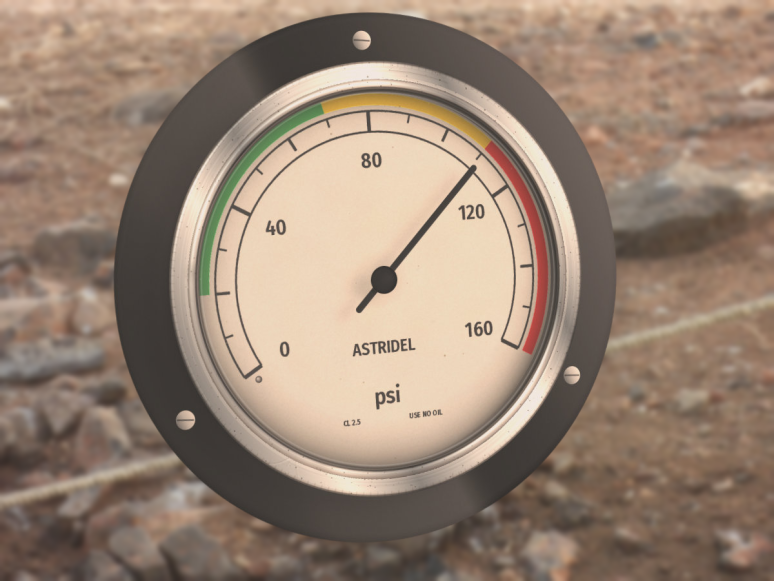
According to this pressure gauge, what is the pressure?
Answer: 110 psi
